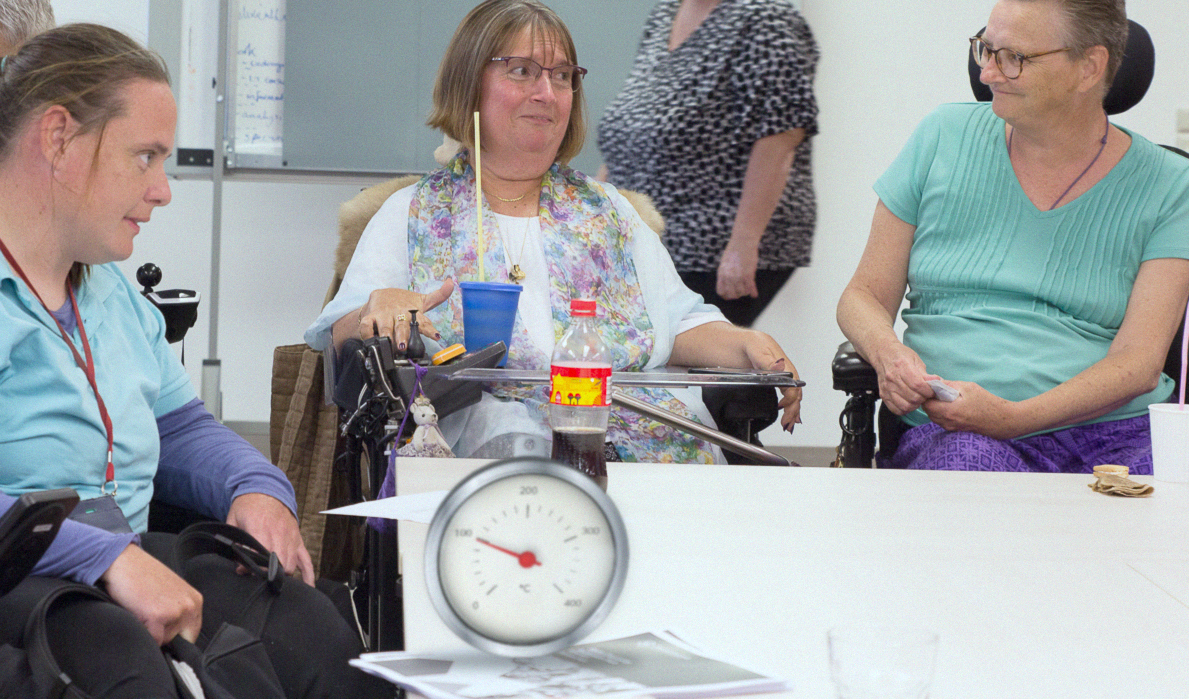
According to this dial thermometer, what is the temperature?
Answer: 100 °C
